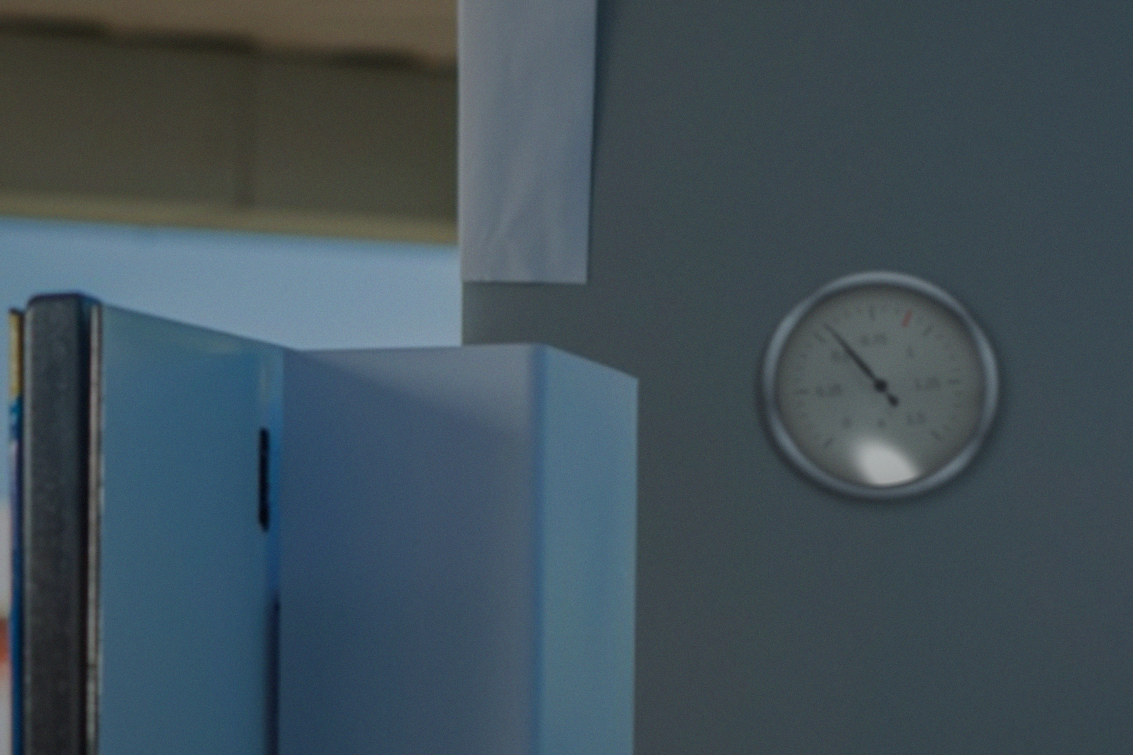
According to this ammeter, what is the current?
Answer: 0.55 A
